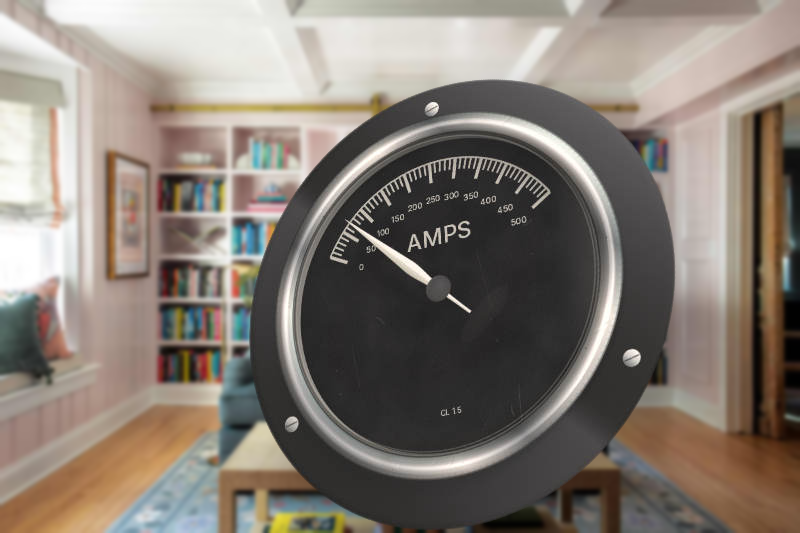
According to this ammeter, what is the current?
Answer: 70 A
